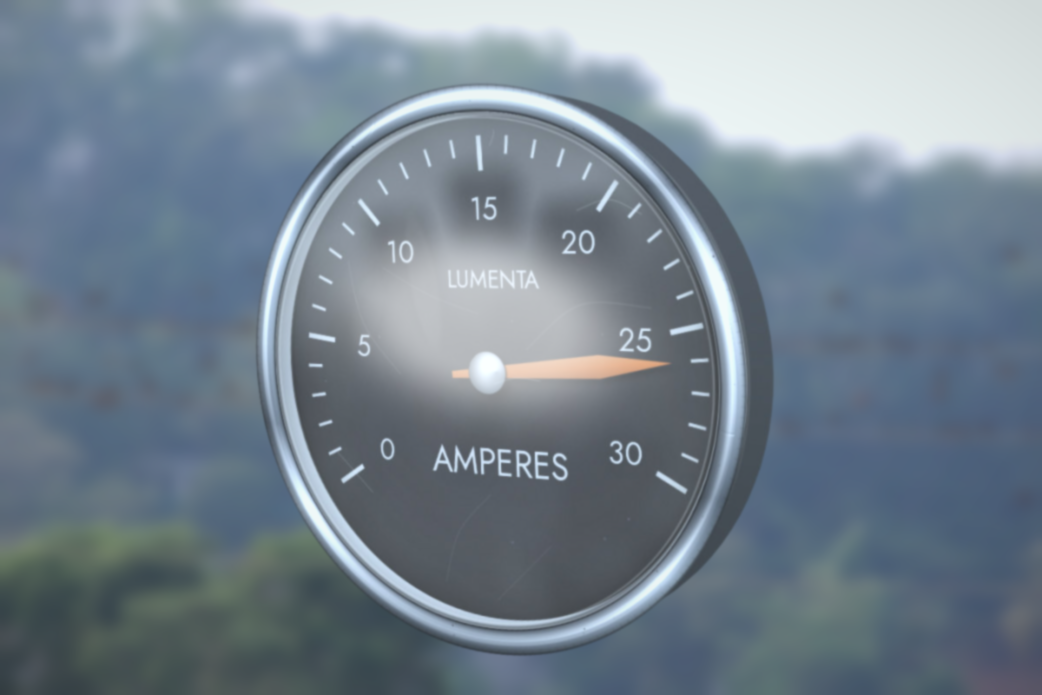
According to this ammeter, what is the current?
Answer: 26 A
